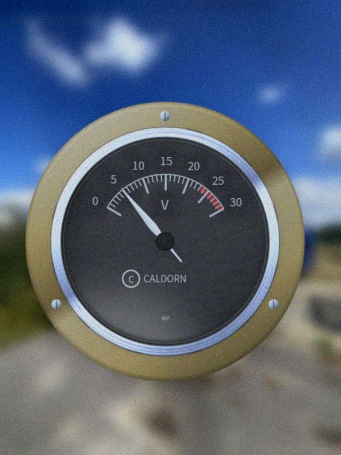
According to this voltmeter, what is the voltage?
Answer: 5 V
